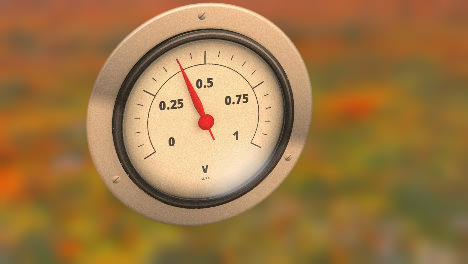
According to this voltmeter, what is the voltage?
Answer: 0.4 V
